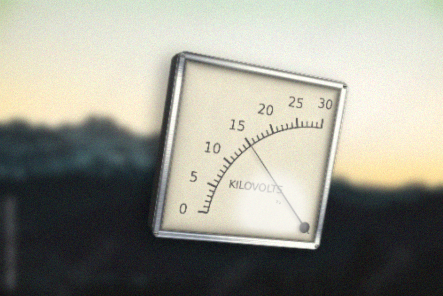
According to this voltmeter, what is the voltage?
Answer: 15 kV
